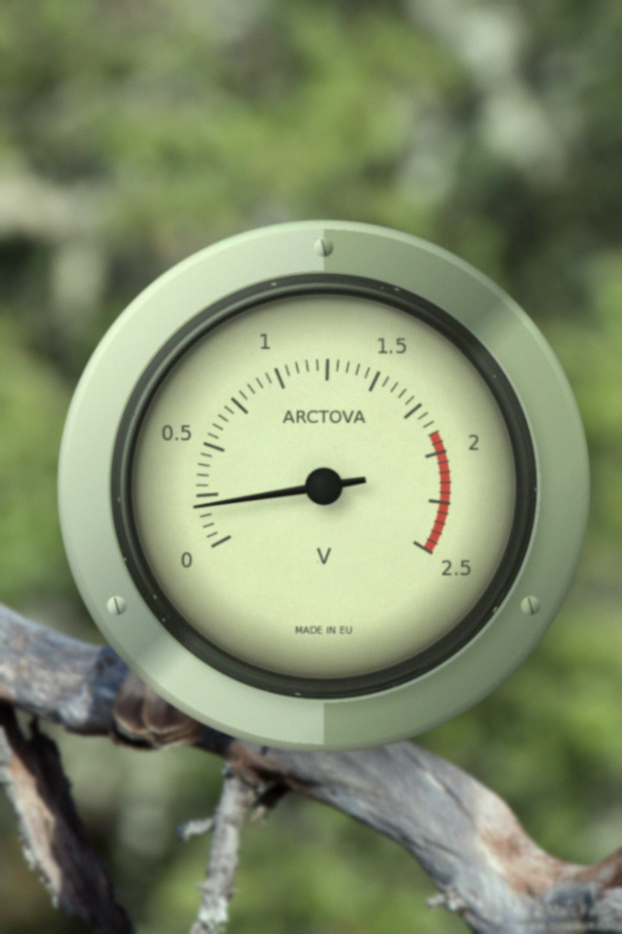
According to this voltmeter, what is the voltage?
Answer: 0.2 V
